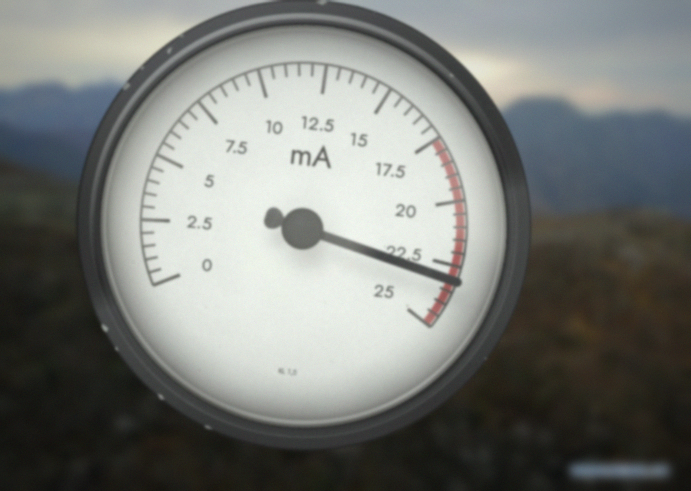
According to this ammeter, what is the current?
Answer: 23 mA
